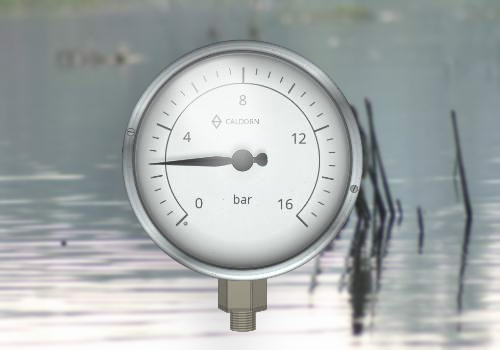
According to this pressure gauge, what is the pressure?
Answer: 2.5 bar
